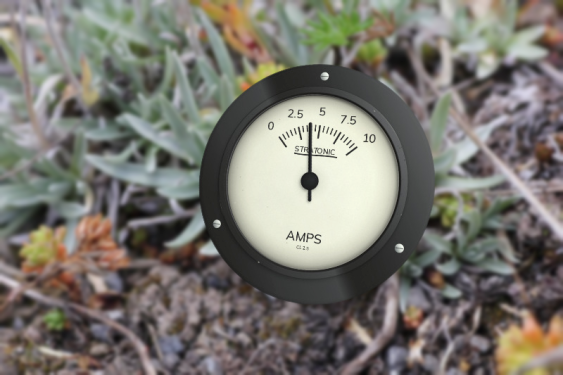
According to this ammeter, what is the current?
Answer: 4 A
